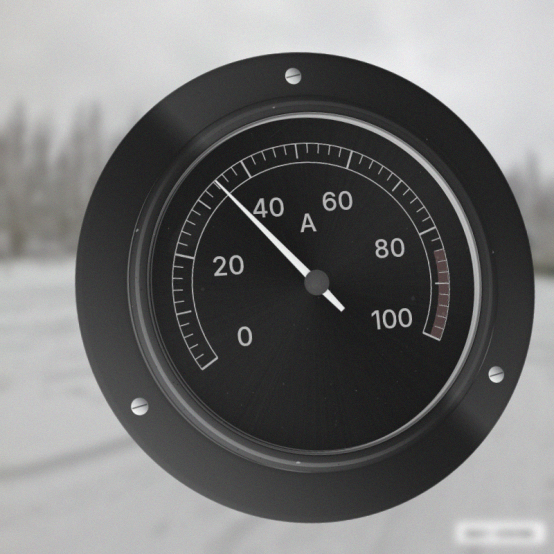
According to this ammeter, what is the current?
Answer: 34 A
